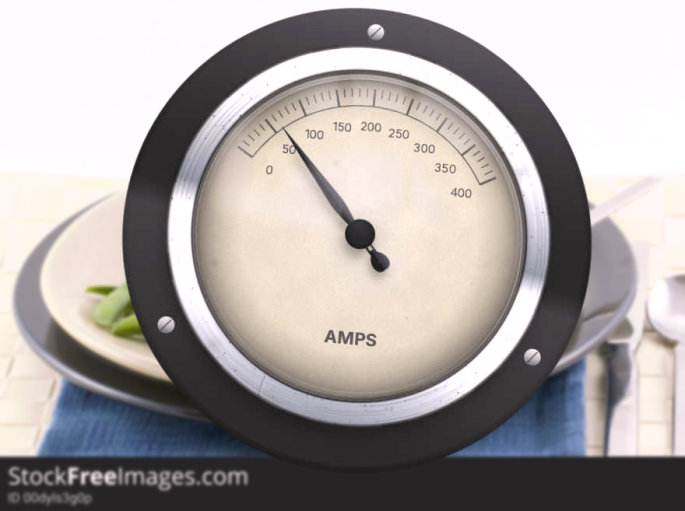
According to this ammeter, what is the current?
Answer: 60 A
